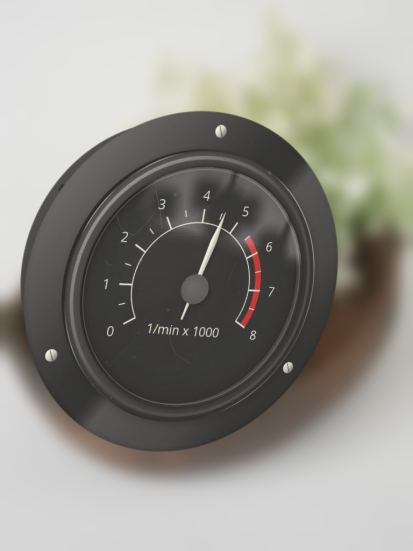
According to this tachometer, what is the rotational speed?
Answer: 4500 rpm
